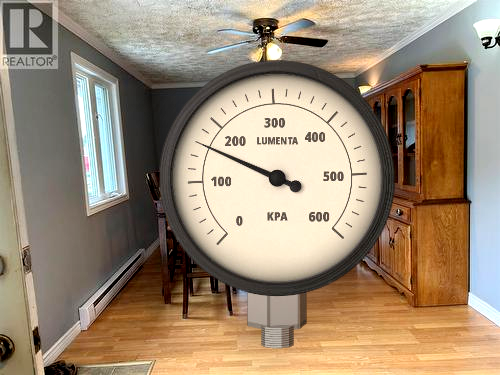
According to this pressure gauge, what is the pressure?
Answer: 160 kPa
